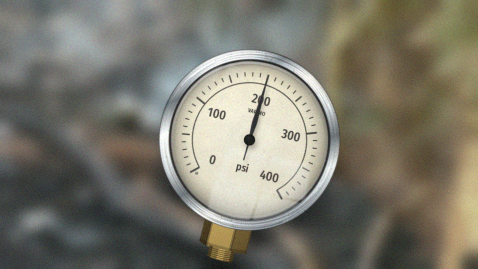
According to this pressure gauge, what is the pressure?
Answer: 200 psi
